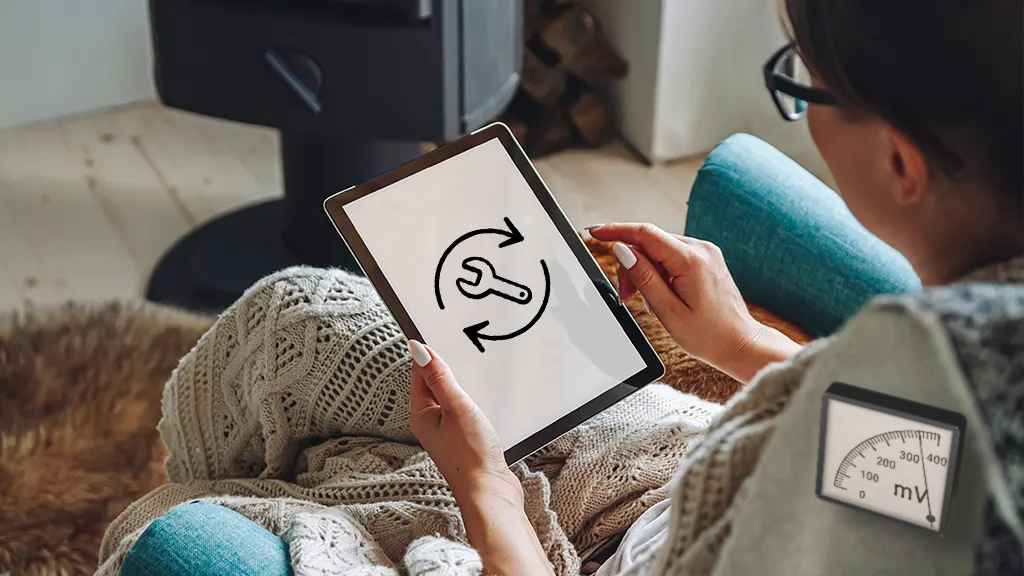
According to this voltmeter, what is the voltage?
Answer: 350 mV
